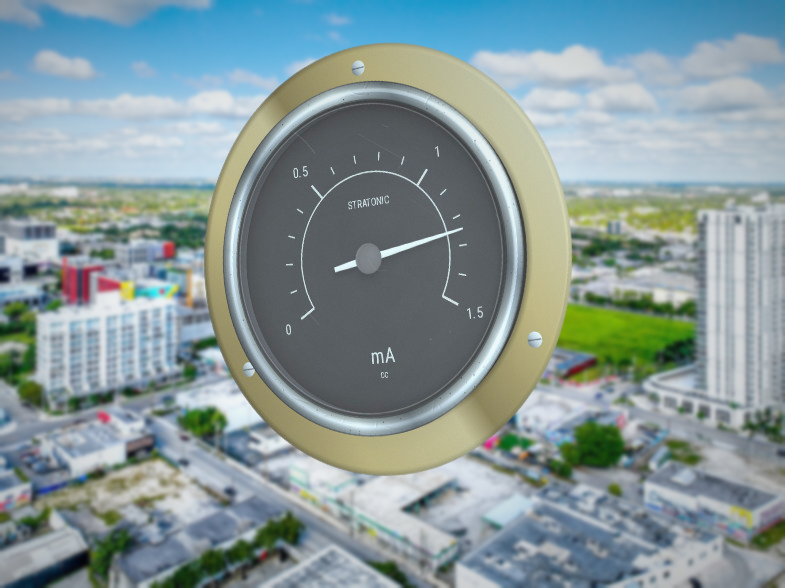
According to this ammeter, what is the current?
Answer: 1.25 mA
